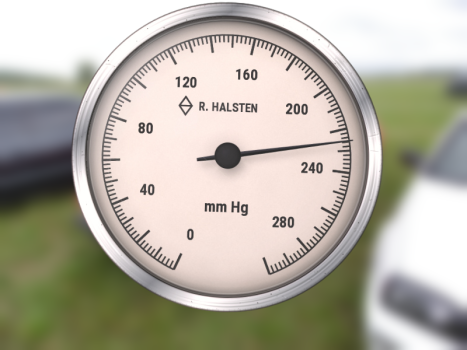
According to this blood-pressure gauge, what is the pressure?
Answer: 226 mmHg
